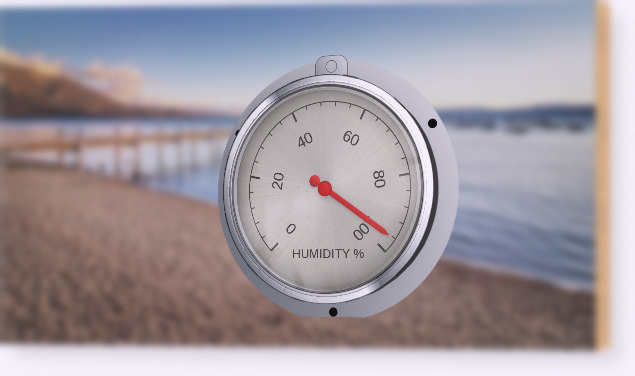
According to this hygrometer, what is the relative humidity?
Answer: 96 %
